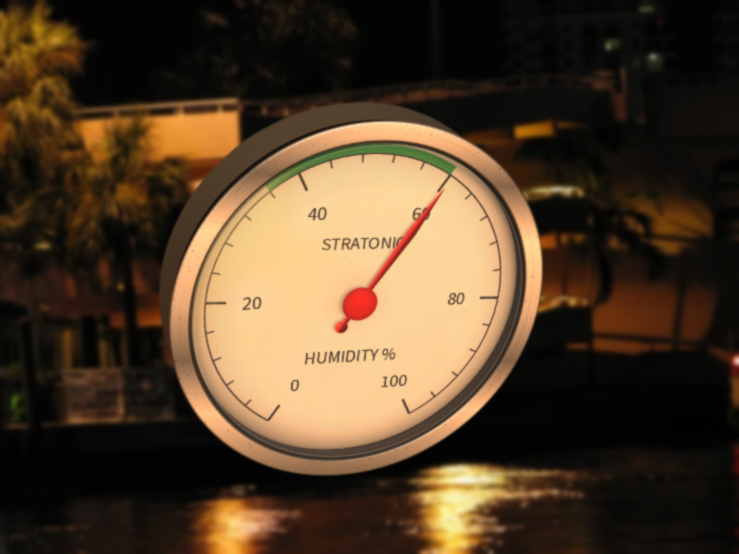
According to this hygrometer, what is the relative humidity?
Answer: 60 %
